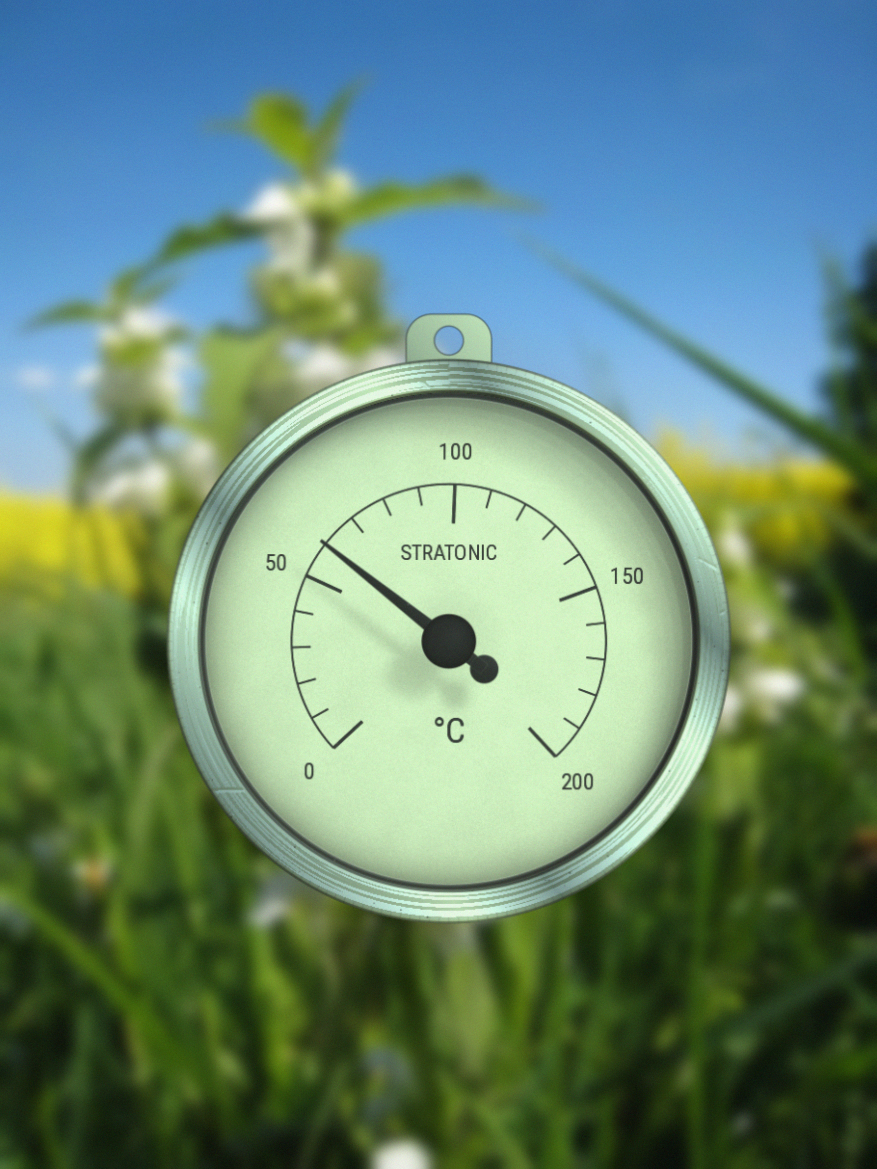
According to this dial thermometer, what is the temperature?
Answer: 60 °C
